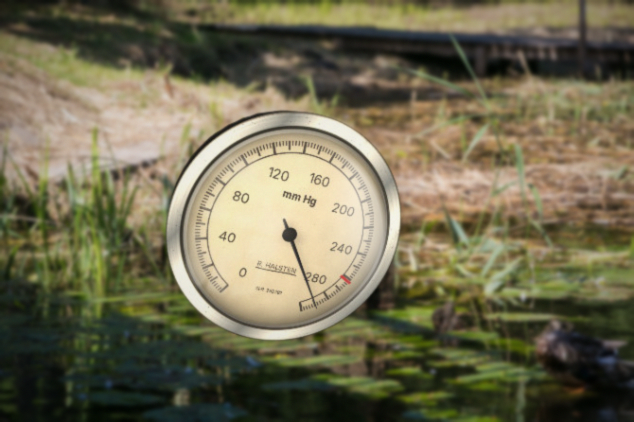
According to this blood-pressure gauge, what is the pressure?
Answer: 290 mmHg
